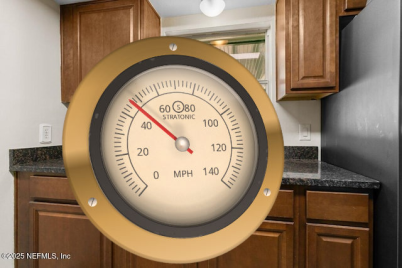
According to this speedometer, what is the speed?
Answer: 46 mph
